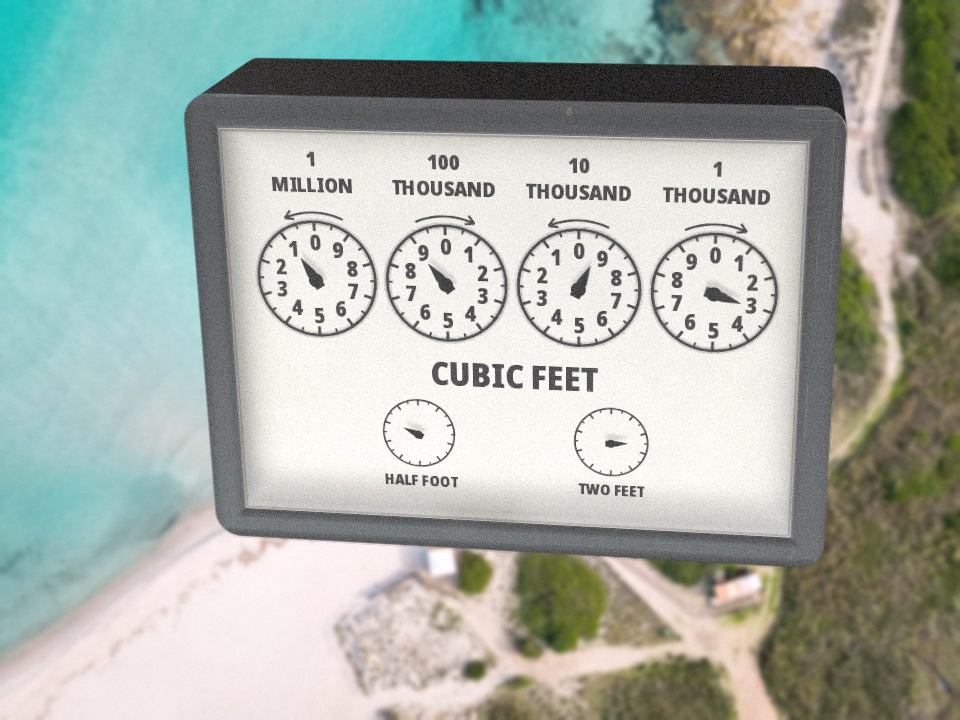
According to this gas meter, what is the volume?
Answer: 89300 ft³
